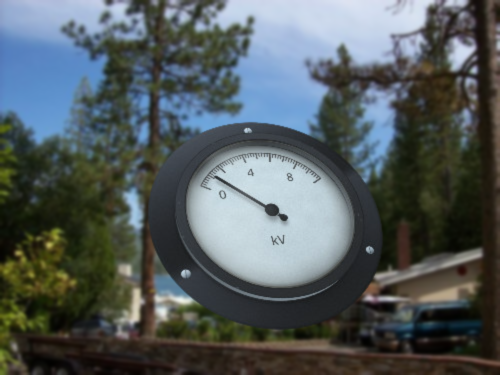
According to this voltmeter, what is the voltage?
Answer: 1 kV
